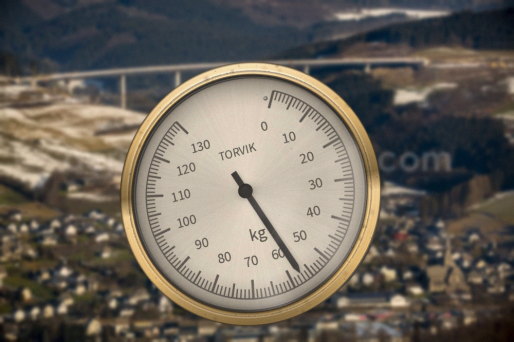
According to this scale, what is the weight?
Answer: 57 kg
